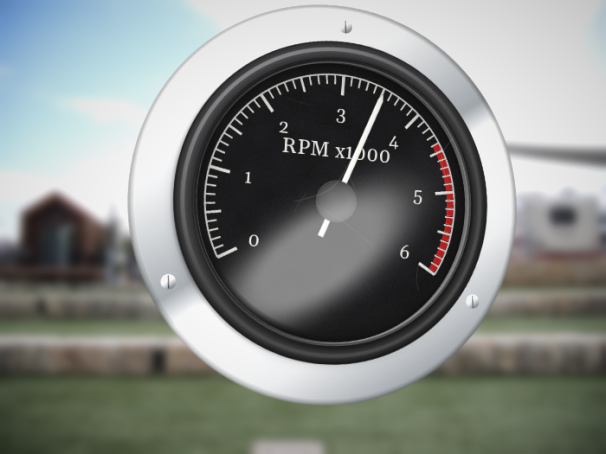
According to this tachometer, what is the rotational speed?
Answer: 3500 rpm
